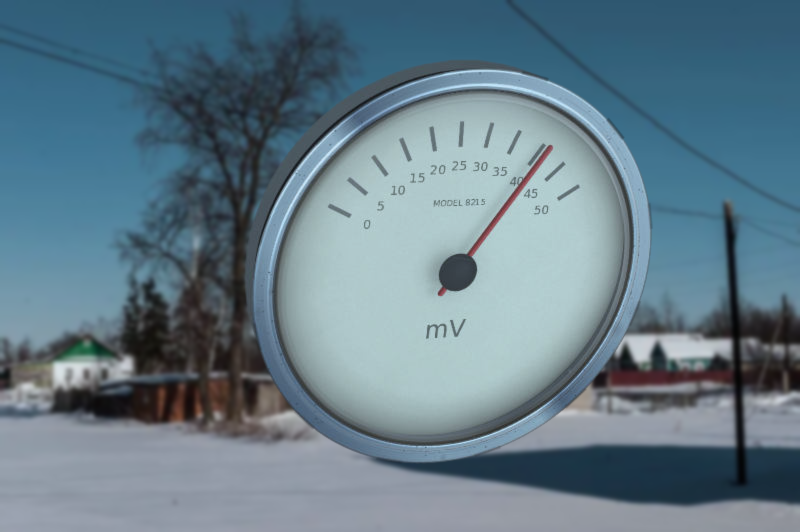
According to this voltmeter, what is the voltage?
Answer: 40 mV
